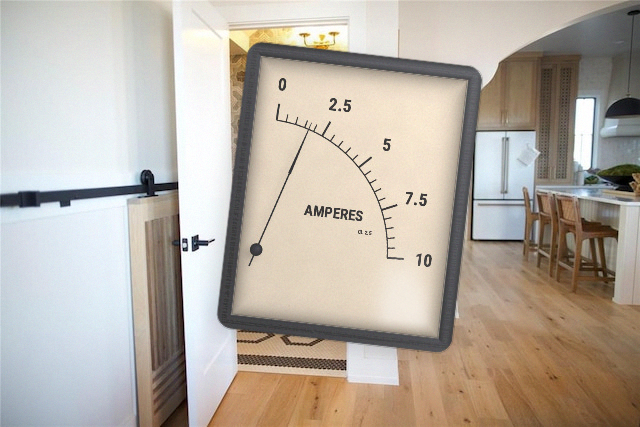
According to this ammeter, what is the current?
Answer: 1.75 A
